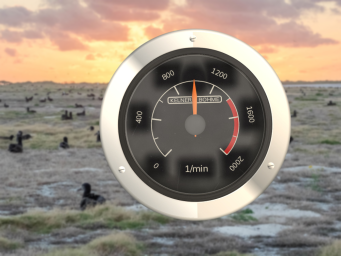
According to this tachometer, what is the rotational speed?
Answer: 1000 rpm
